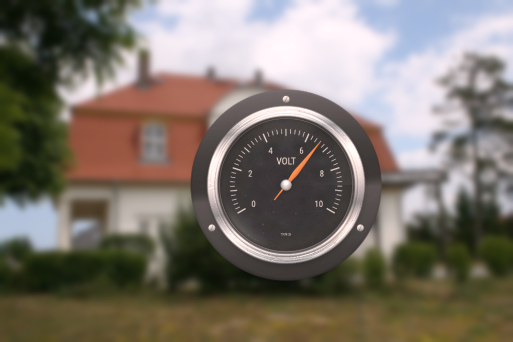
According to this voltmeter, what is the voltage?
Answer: 6.6 V
